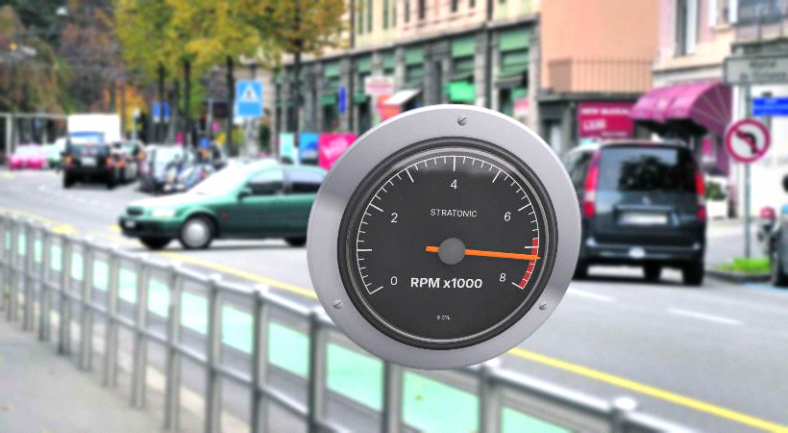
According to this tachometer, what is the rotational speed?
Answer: 7200 rpm
